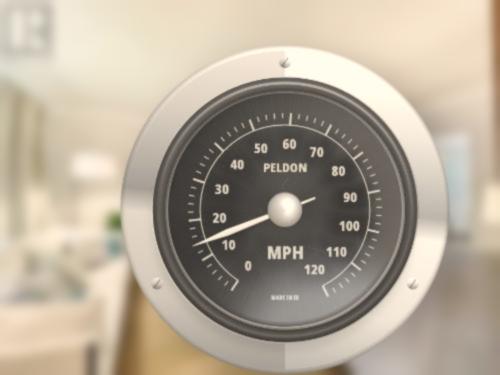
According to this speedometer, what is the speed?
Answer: 14 mph
